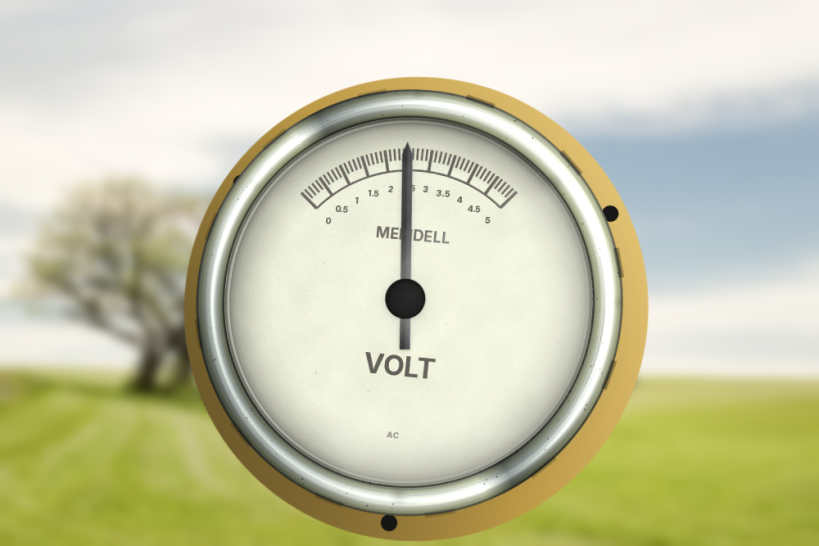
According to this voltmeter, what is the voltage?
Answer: 2.5 V
